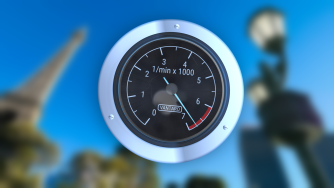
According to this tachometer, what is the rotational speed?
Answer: 6750 rpm
